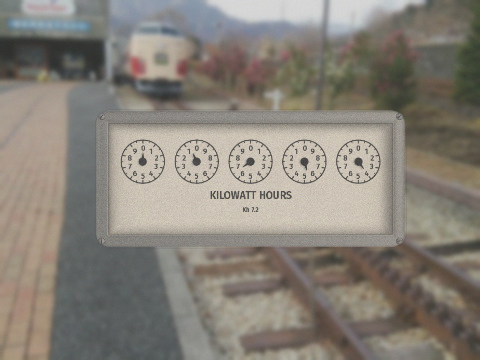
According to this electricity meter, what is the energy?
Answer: 654 kWh
